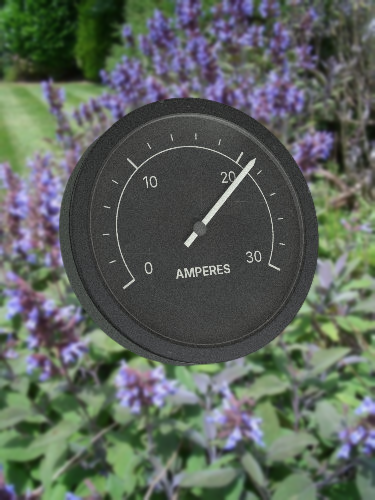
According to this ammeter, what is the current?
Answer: 21 A
